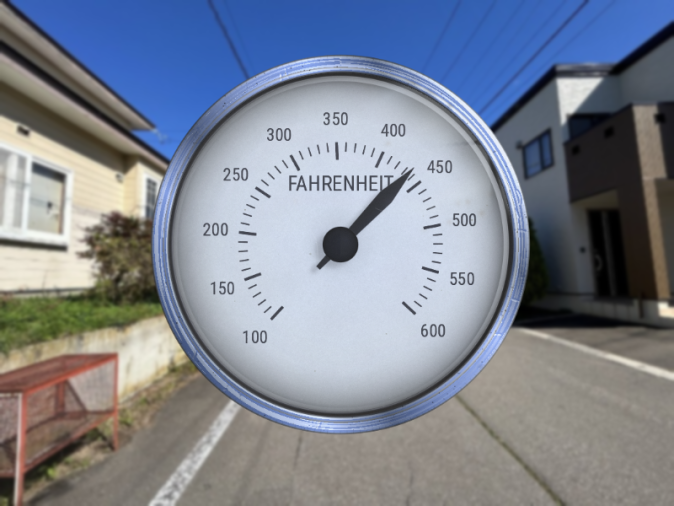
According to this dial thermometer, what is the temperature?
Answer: 435 °F
